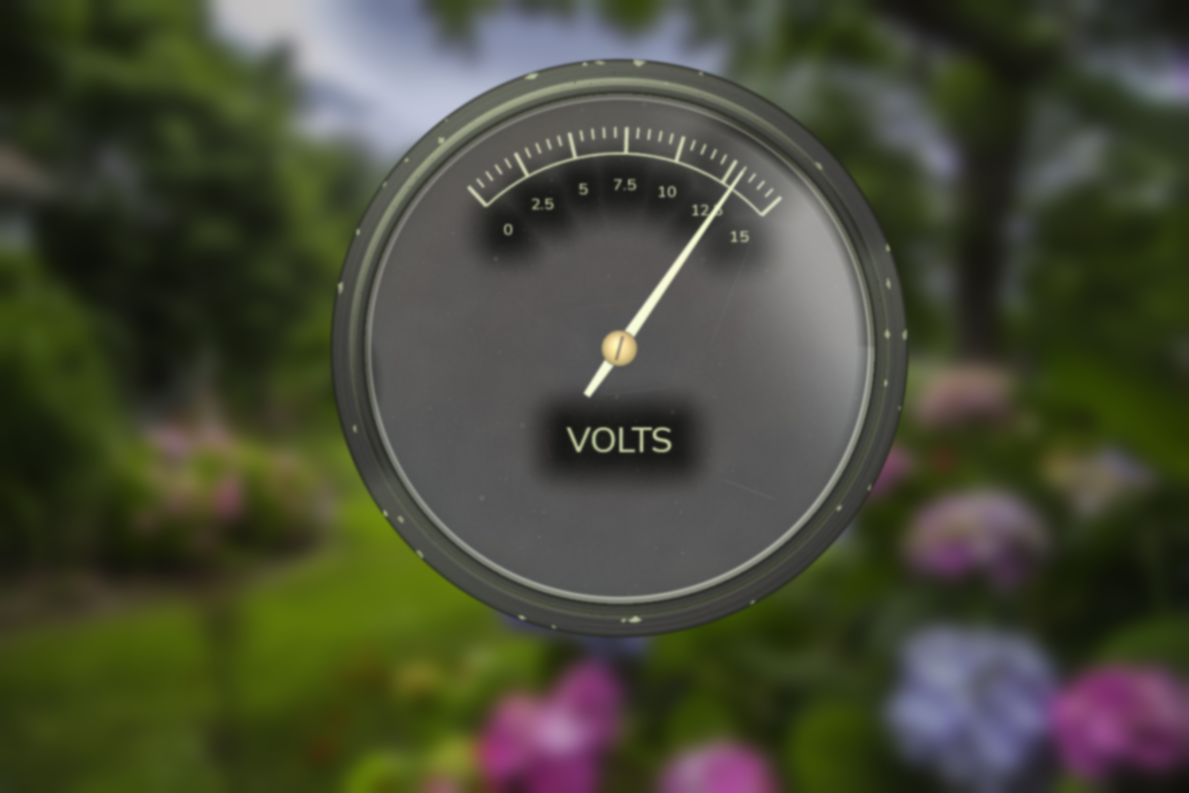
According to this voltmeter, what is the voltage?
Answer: 13 V
